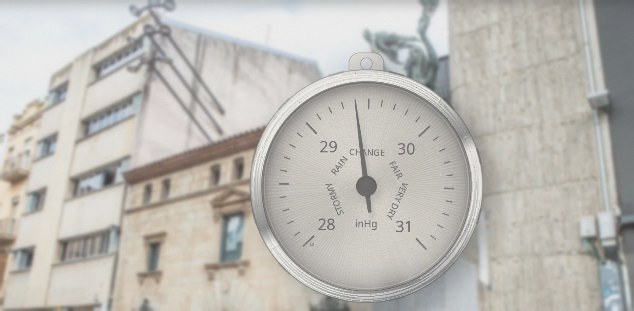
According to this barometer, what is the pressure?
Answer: 29.4 inHg
